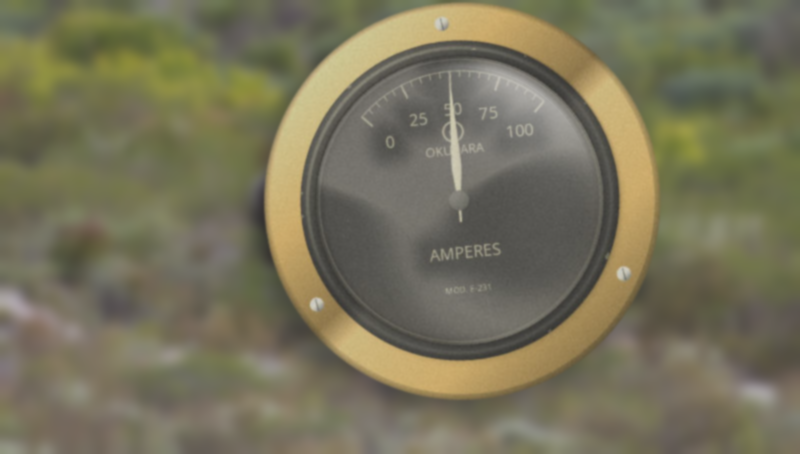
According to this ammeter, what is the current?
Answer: 50 A
